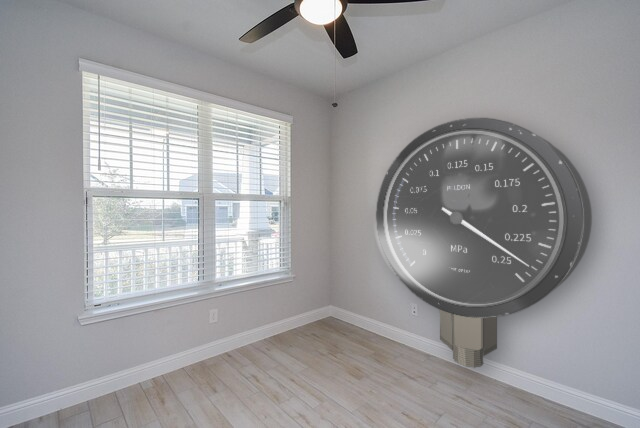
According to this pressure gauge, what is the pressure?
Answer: 0.24 MPa
